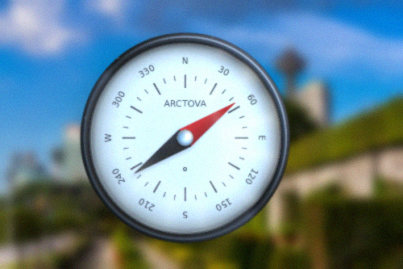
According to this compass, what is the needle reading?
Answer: 55 °
